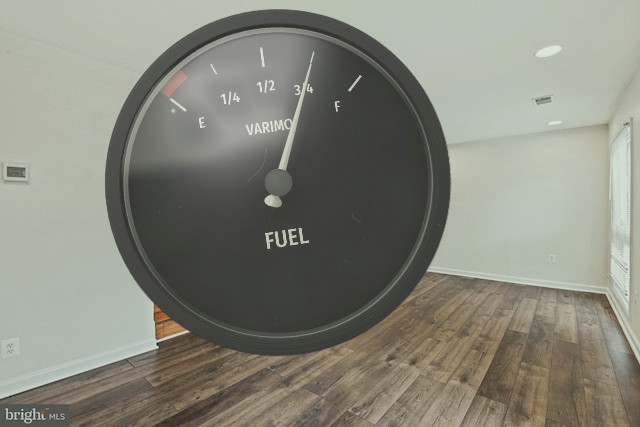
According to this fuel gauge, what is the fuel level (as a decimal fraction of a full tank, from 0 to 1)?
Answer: 0.75
